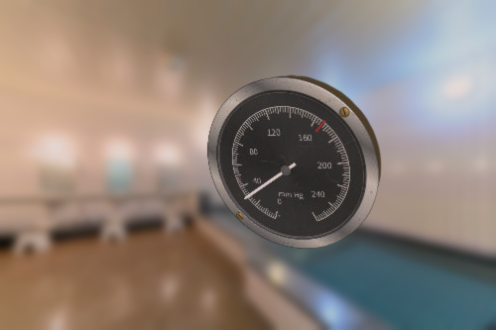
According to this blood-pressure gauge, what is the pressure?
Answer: 30 mmHg
